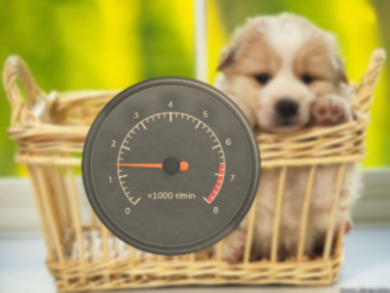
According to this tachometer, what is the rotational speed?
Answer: 1400 rpm
